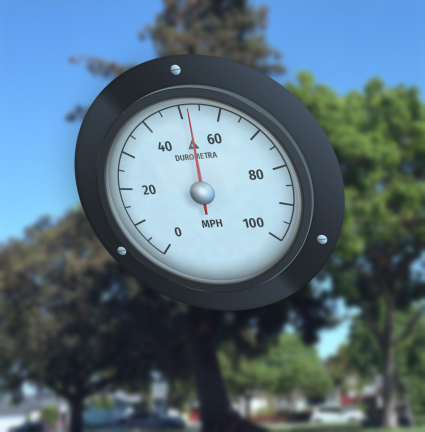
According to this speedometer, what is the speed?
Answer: 52.5 mph
